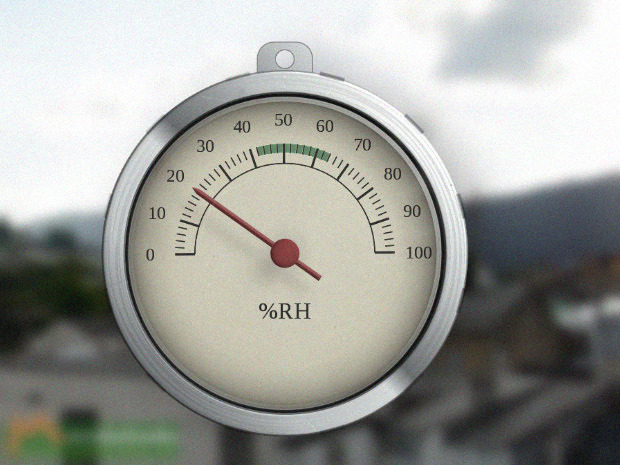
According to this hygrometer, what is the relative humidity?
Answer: 20 %
